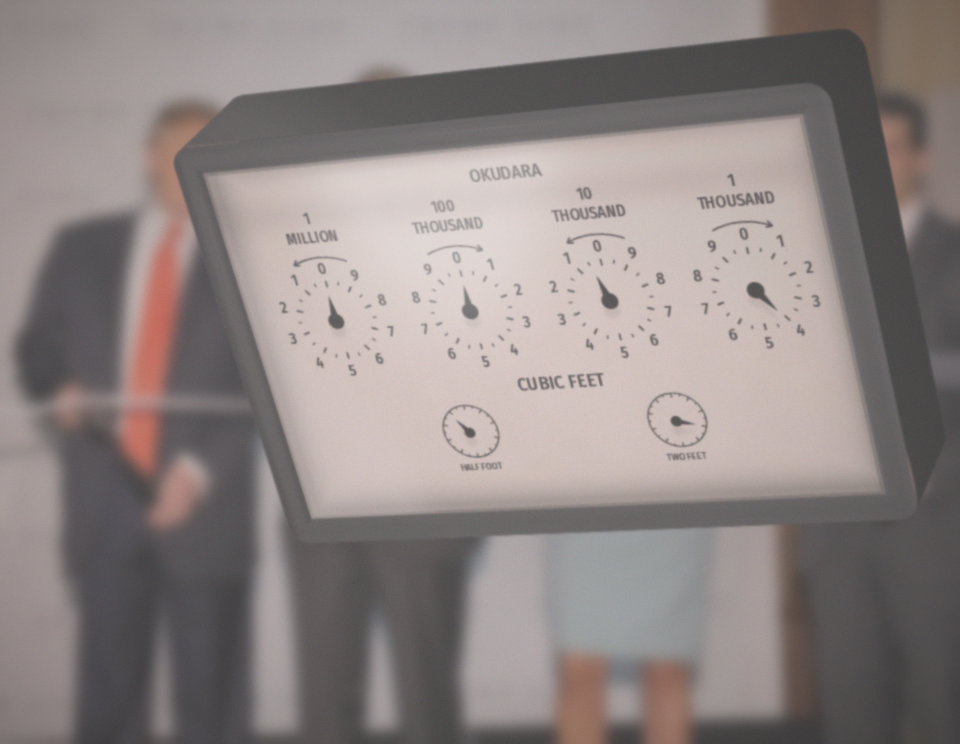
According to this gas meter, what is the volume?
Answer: 400 ft³
